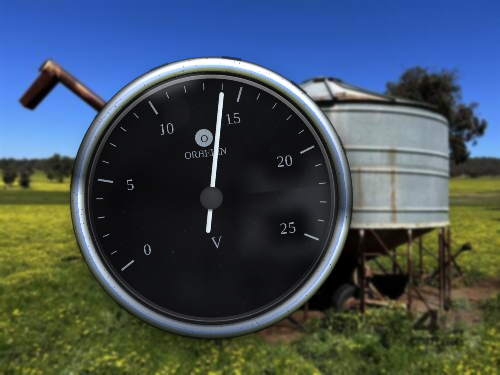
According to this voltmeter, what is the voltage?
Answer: 14 V
